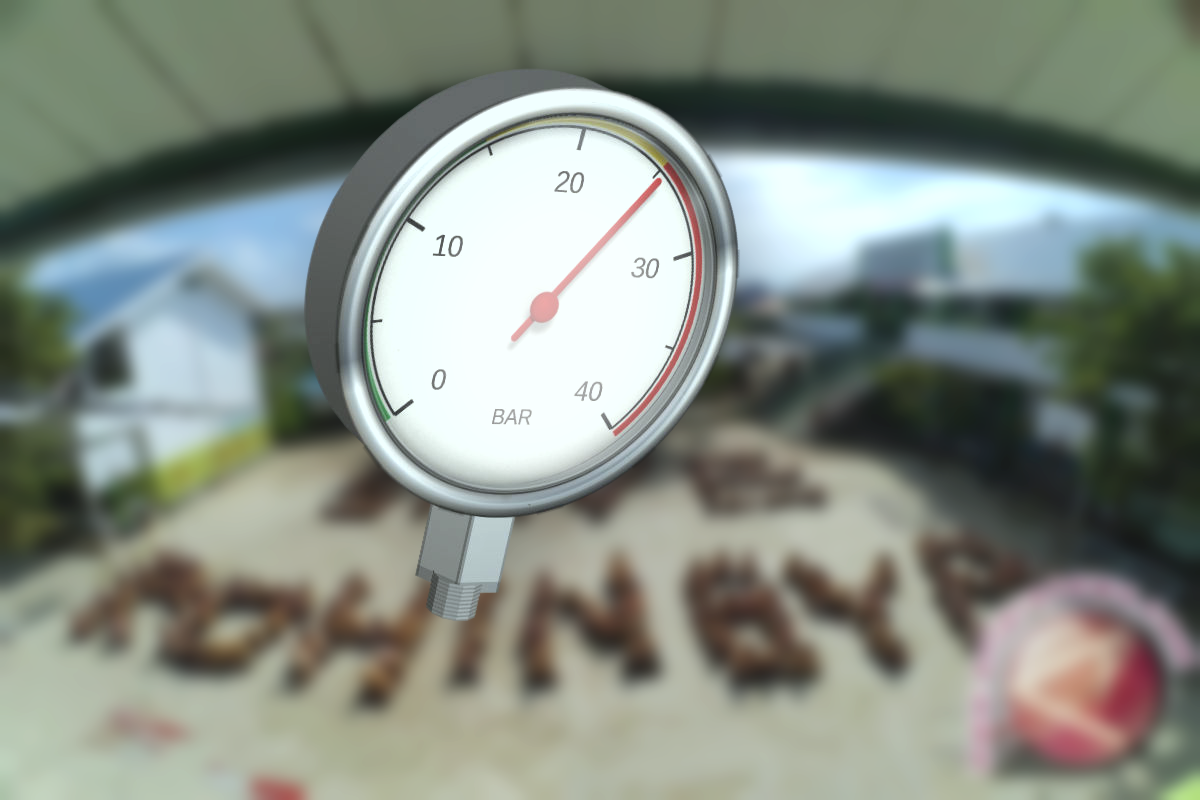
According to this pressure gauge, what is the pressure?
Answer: 25 bar
